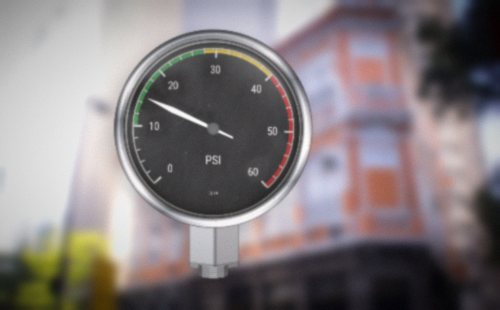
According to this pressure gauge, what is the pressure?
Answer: 15 psi
